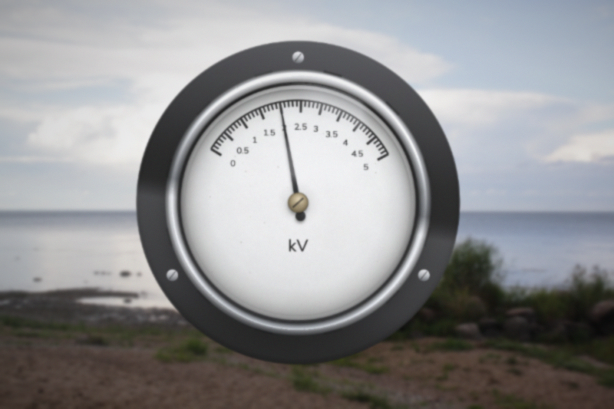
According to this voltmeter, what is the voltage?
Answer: 2 kV
